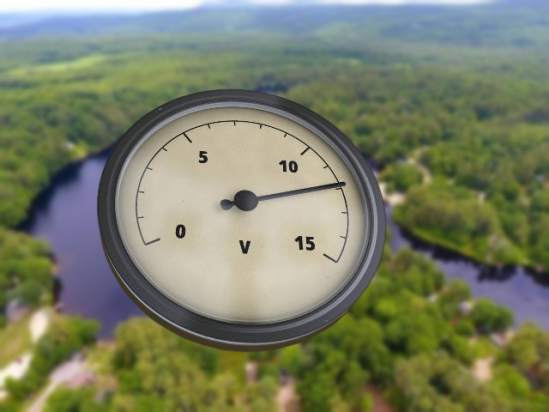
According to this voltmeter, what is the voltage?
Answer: 12 V
